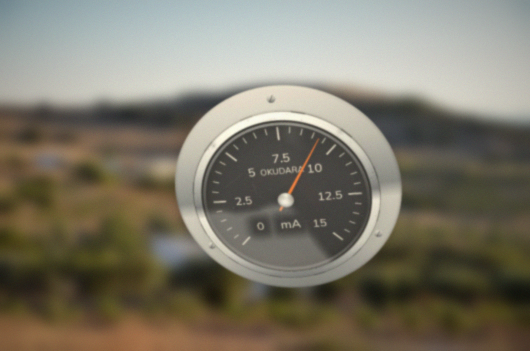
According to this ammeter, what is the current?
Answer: 9.25 mA
